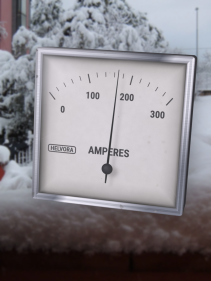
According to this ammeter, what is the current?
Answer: 170 A
